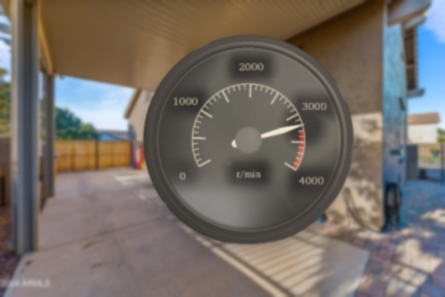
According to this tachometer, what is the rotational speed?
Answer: 3200 rpm
